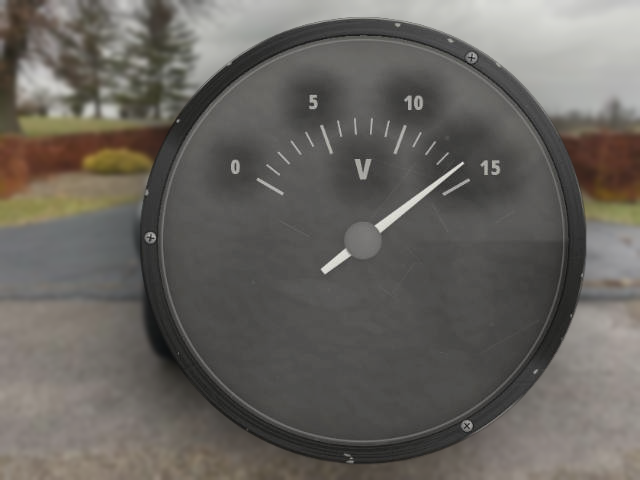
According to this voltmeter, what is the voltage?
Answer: 14 V
